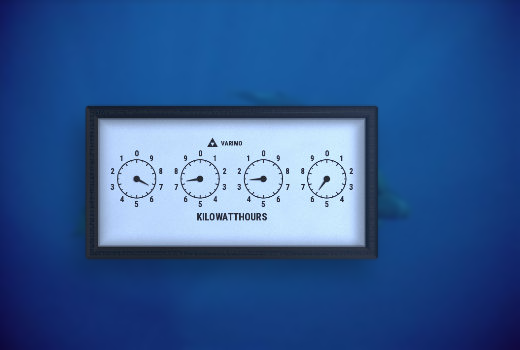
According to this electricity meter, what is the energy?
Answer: 6726 kWh
